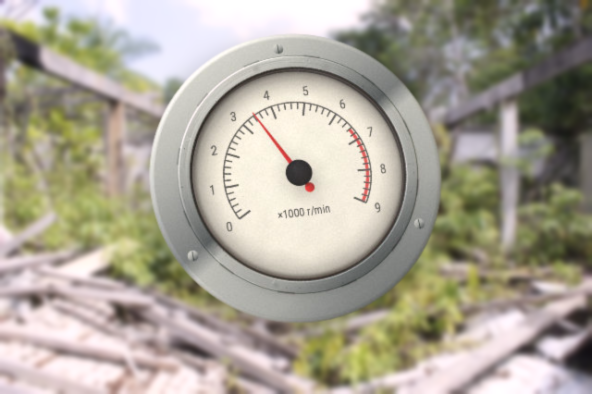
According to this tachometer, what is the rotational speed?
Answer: 3400 rpm
